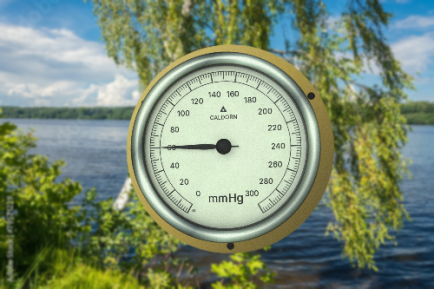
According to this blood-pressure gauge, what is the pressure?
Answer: 60 mmHg
